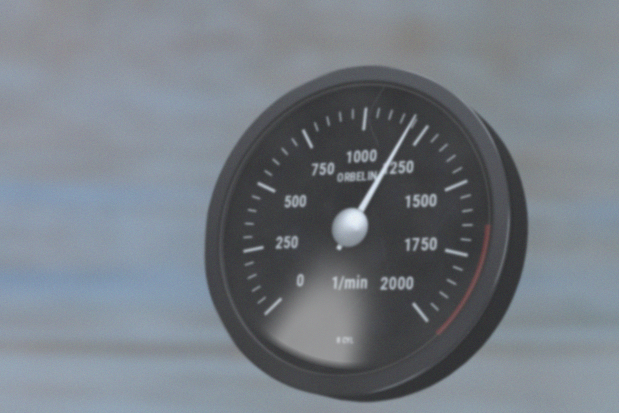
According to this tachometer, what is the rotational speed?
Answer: 1200 rpm
